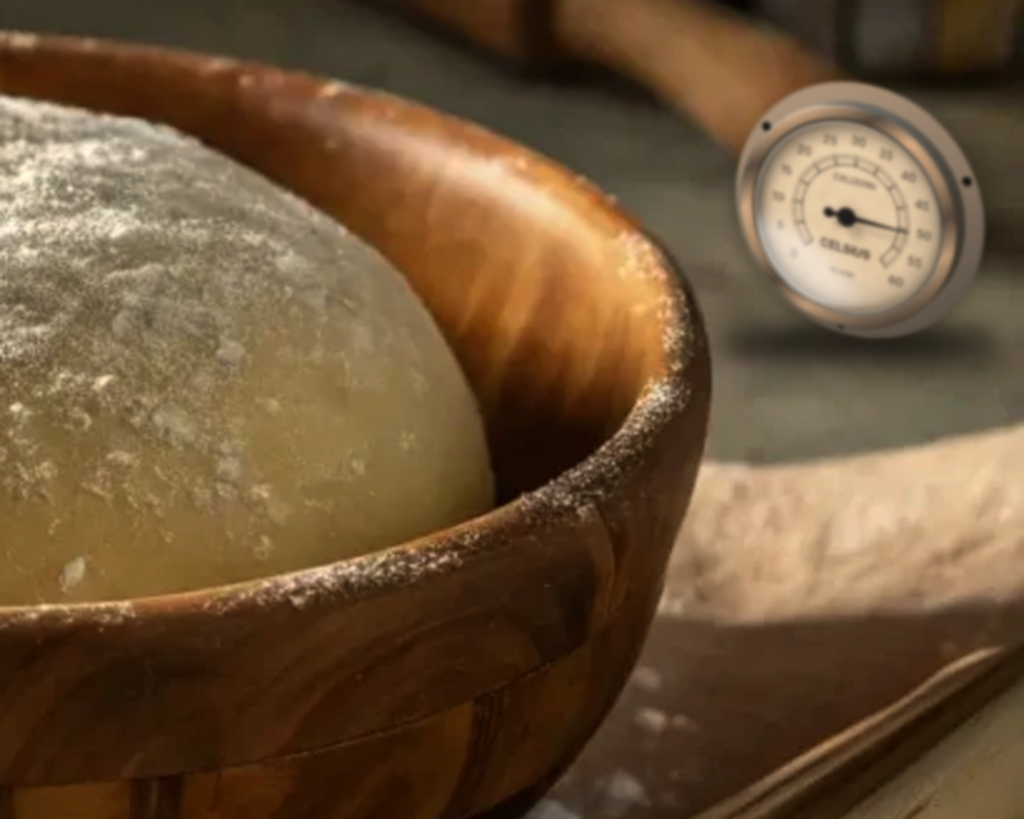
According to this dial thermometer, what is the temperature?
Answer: 50 °C
